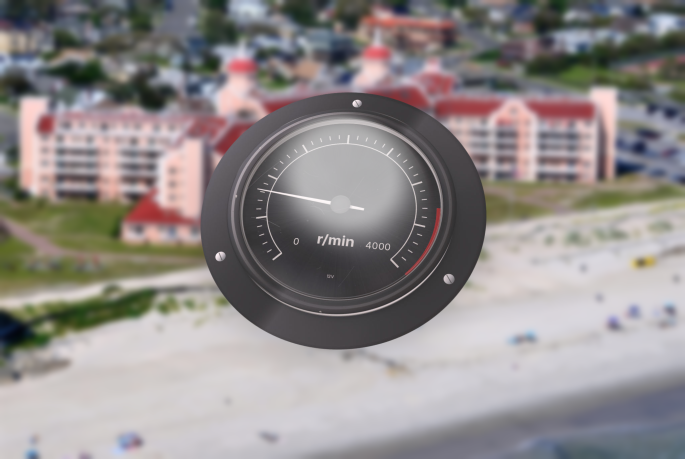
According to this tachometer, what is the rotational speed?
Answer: 800 rpm
